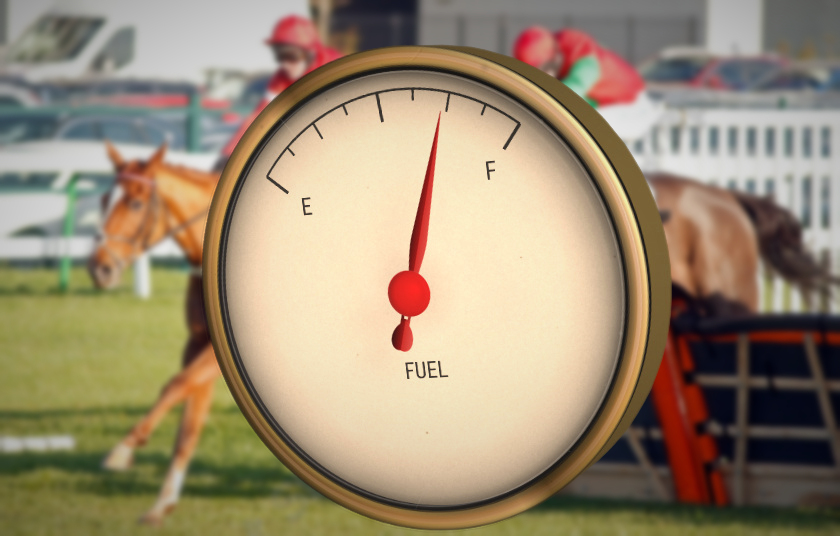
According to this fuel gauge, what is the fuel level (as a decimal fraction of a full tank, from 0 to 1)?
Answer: 0.75
